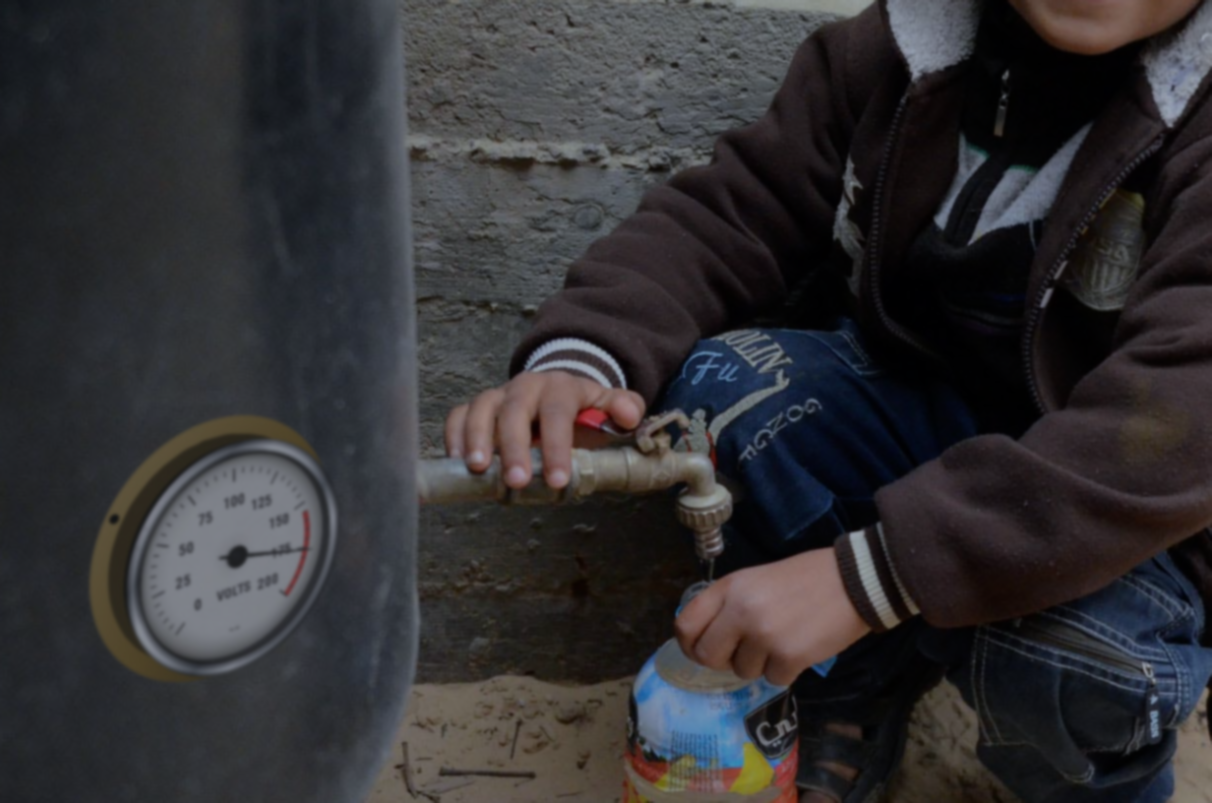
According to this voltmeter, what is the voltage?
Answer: 175 V
